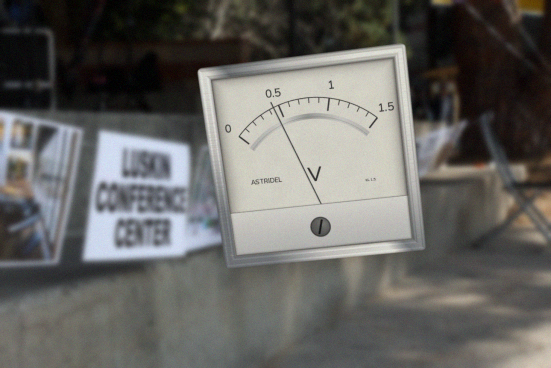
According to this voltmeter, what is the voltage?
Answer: 0.45 V
